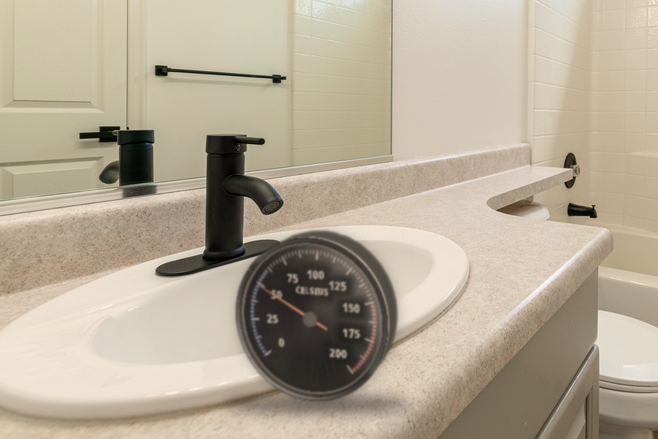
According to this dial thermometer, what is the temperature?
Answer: 50 °C
